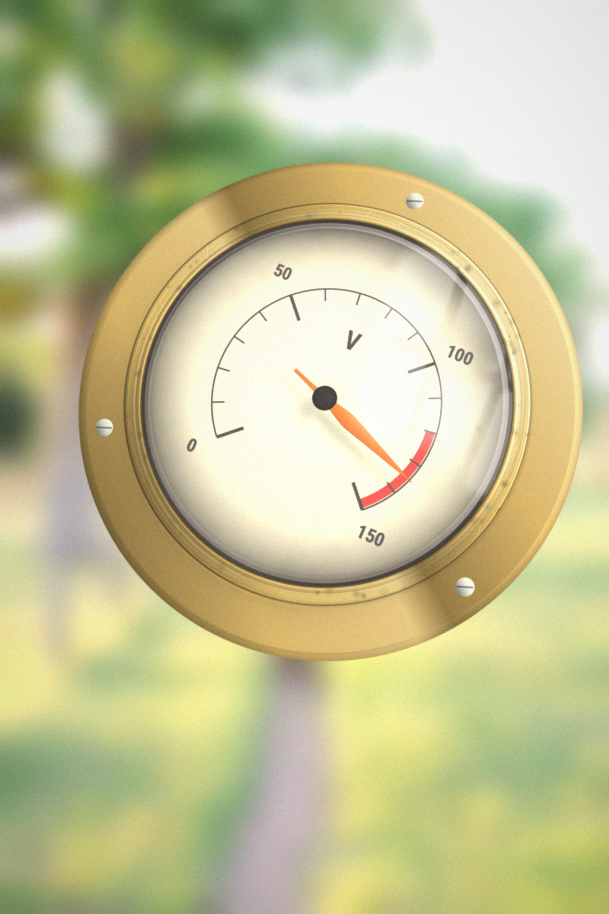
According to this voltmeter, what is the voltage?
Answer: 135 V
